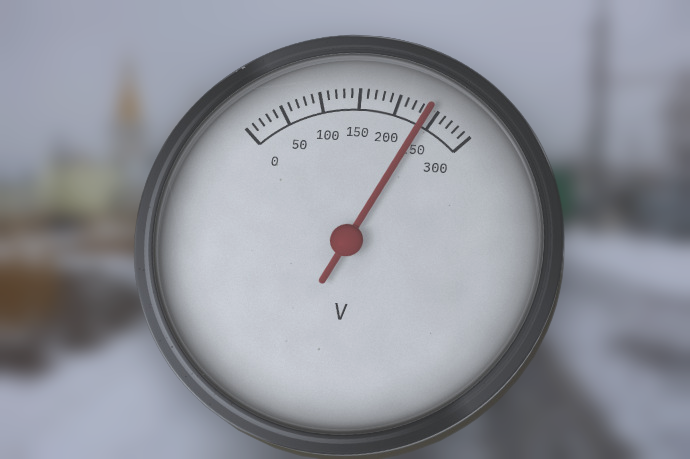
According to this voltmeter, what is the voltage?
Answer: 240 V
